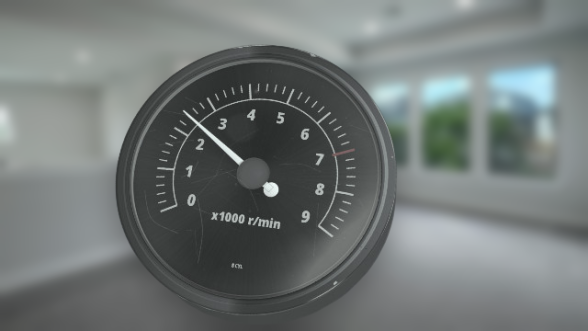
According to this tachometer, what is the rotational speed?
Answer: 2400 rpm
